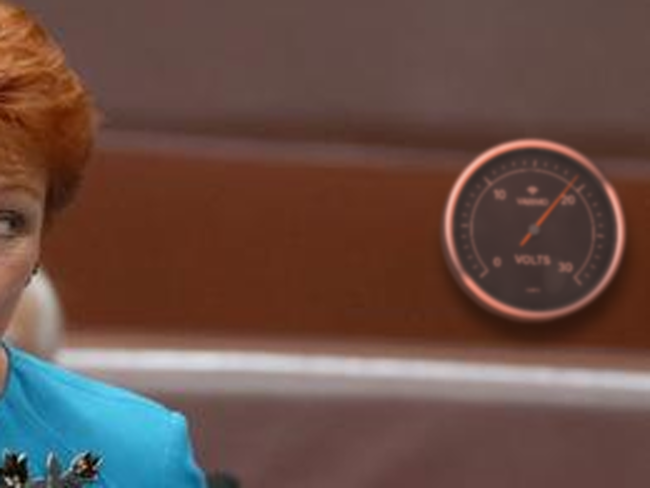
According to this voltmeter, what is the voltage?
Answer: 19 V
